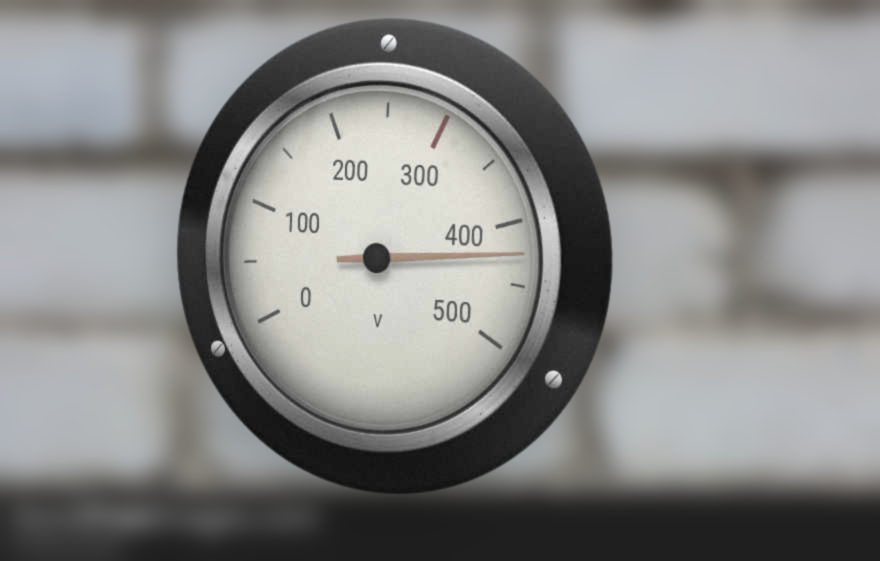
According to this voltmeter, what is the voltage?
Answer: 425 V
